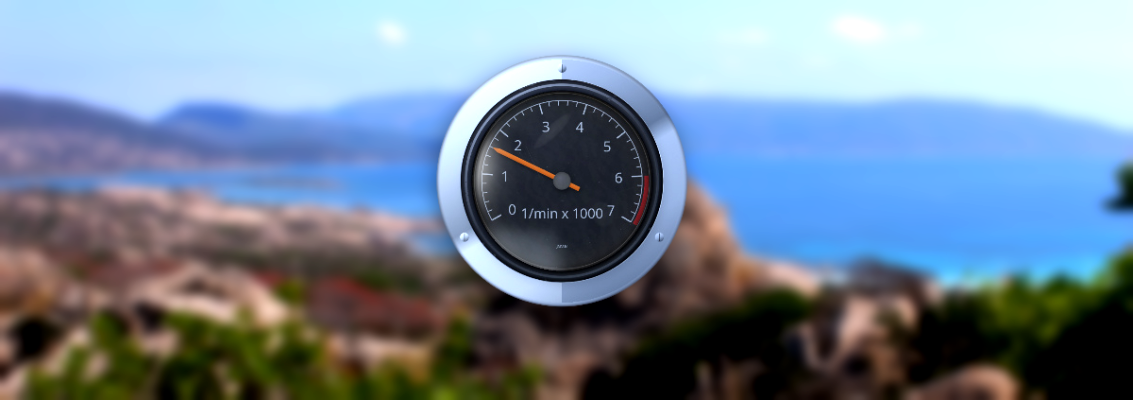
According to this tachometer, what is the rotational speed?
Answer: 1600 rpm
